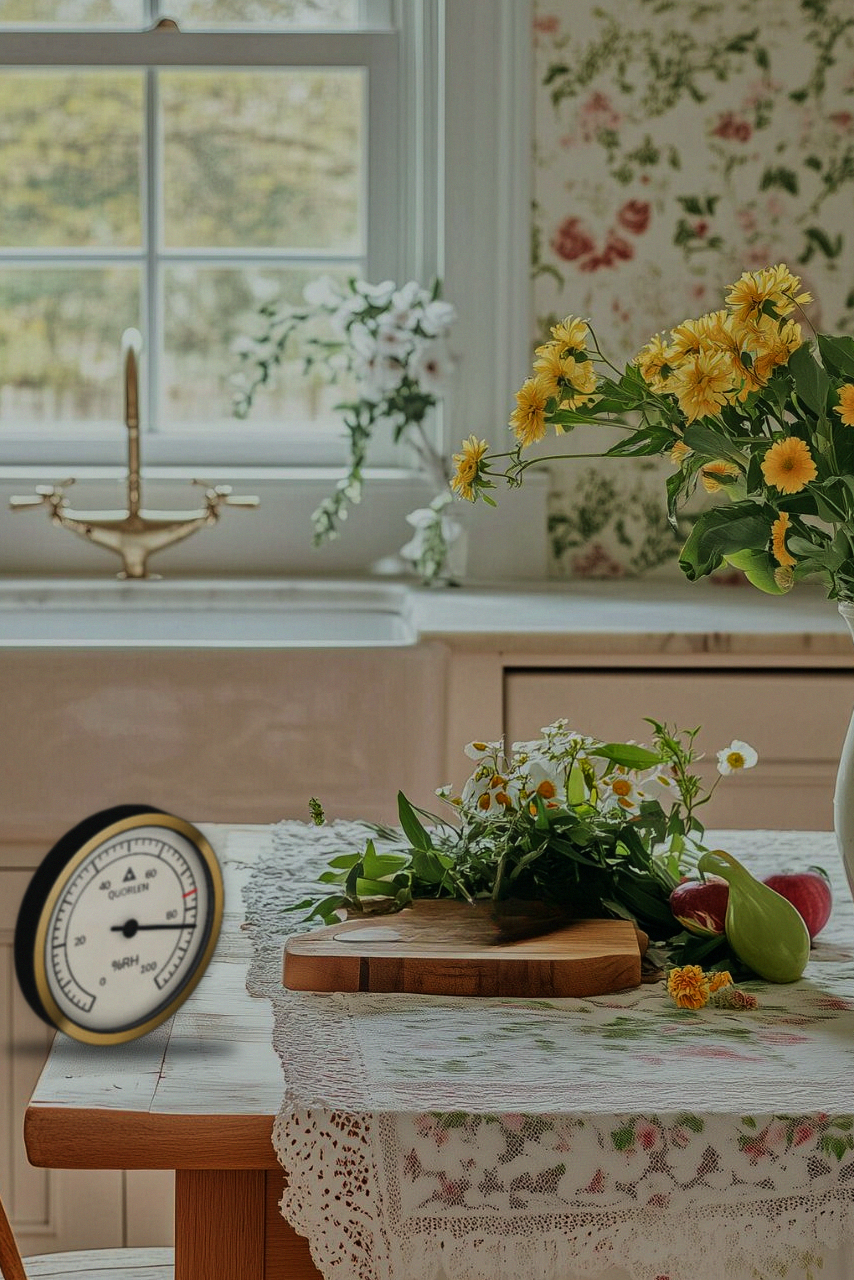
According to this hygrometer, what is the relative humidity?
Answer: 84 %
